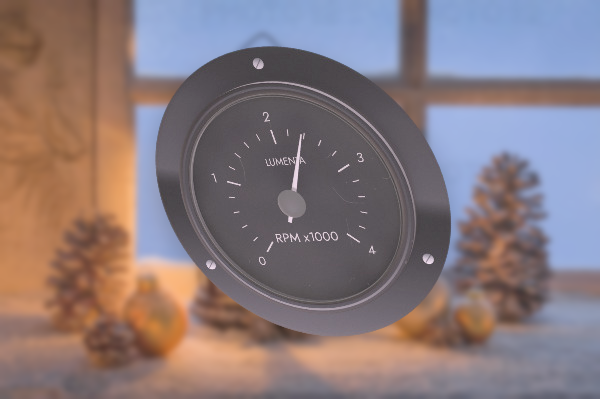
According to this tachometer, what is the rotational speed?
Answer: 2400 rpm
